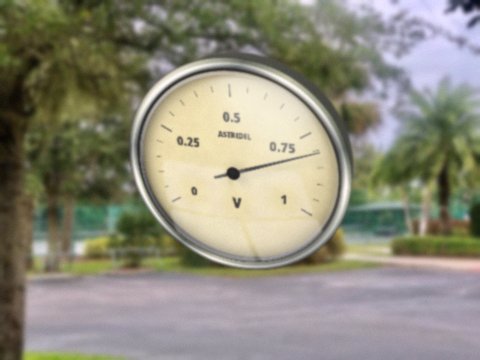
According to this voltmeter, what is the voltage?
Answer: 0.8 V
